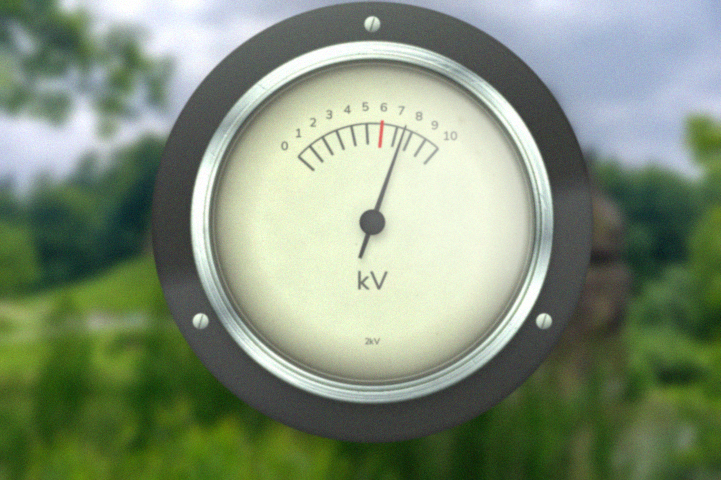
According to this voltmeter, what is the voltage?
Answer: 7.5 kV
